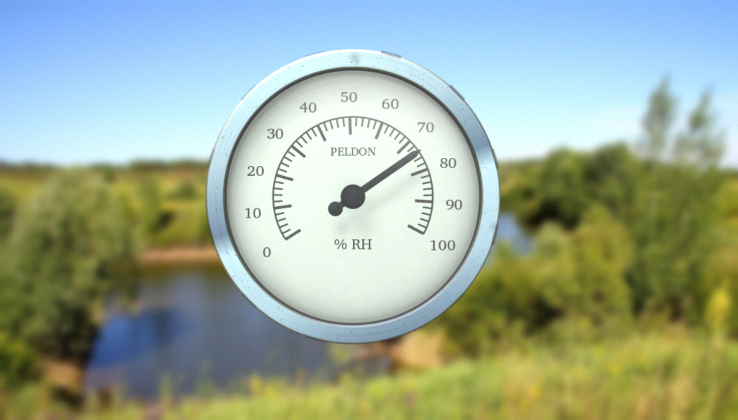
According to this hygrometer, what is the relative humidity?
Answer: 74 %
